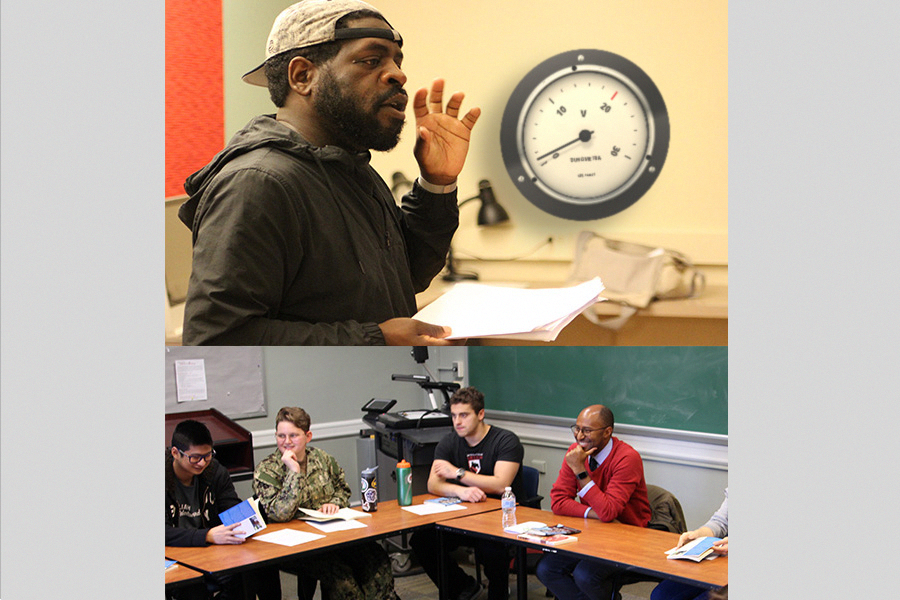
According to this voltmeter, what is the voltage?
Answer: 1 V
